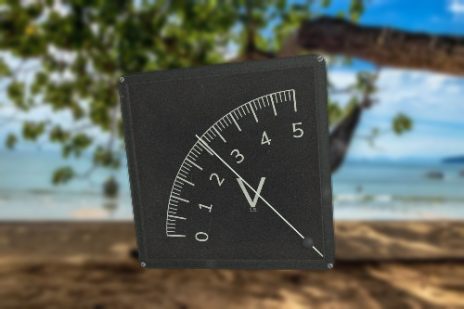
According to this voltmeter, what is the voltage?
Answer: 2.6 V
